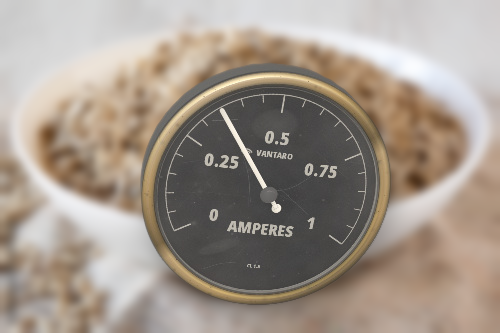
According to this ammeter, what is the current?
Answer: 0.35 A
